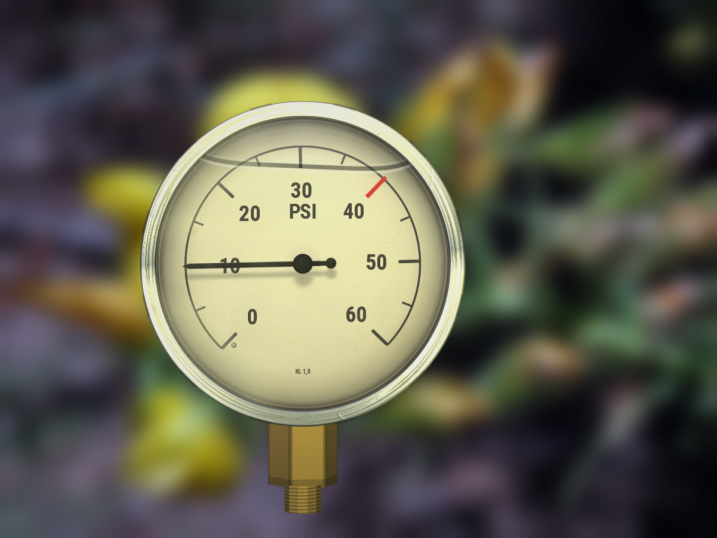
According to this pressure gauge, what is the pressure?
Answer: 10 psi
